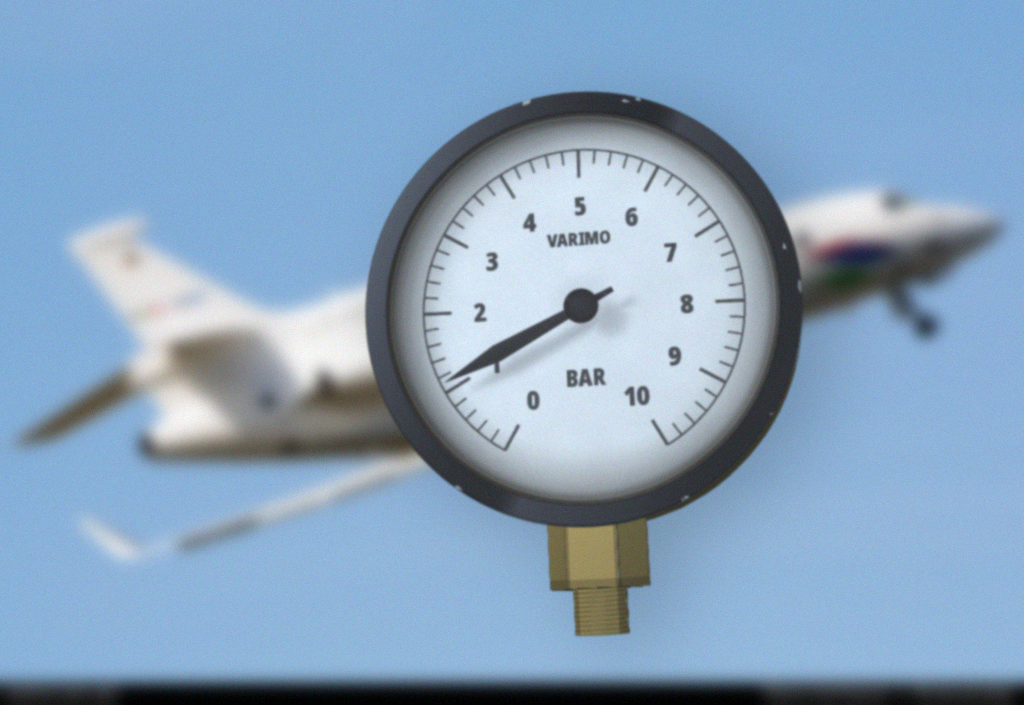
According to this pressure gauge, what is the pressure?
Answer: 1.1 bar
